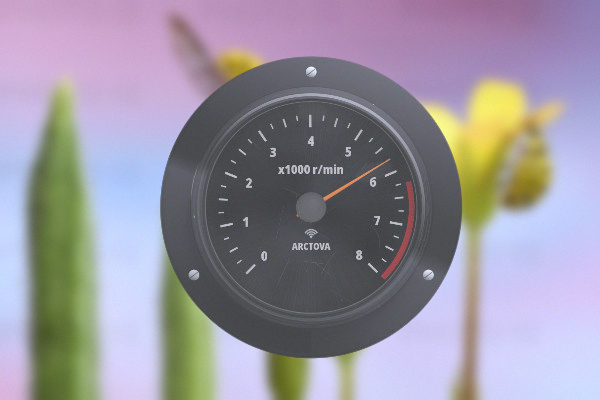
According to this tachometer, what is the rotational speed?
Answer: 5750 rpm
